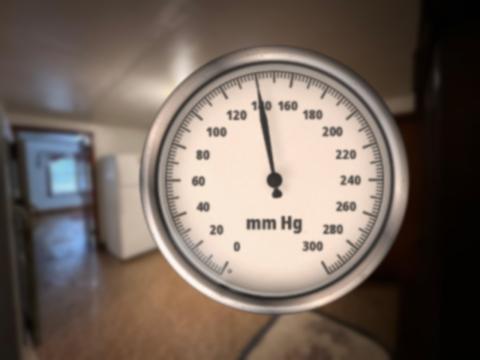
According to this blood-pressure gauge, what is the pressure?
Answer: 140 mmHg
